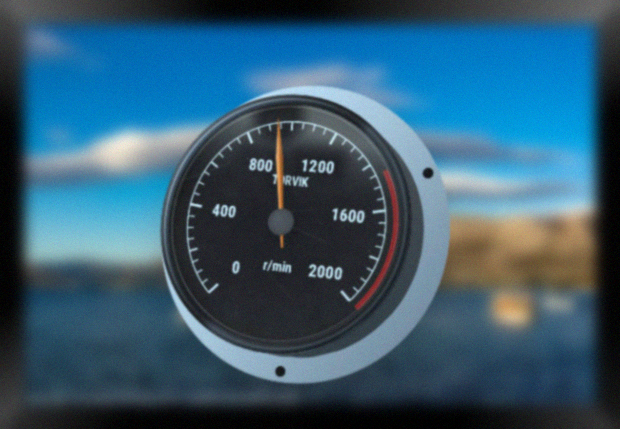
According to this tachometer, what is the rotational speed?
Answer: 950 rpm
